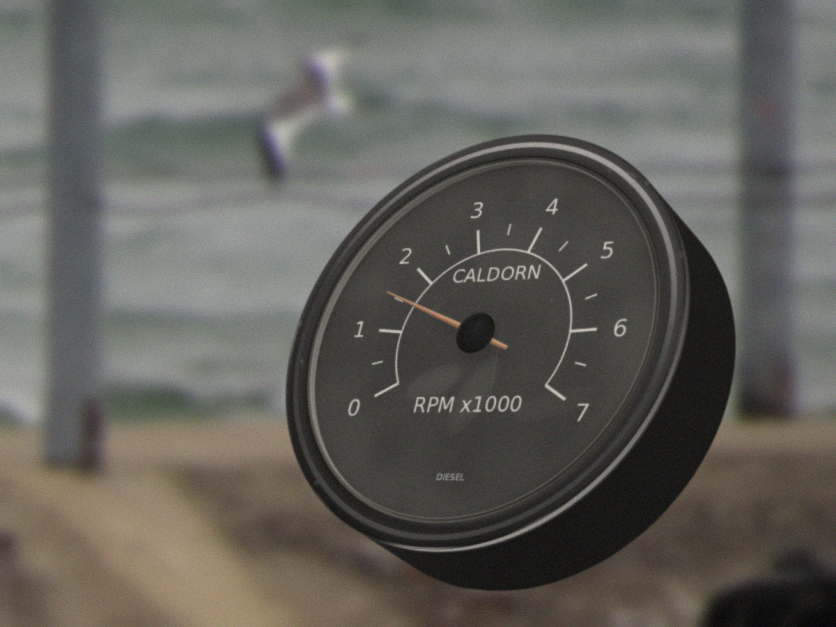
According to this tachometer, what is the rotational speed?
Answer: 1500 rpm
